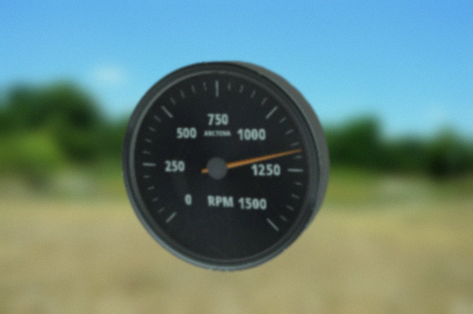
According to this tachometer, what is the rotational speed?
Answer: 1175 rpm
